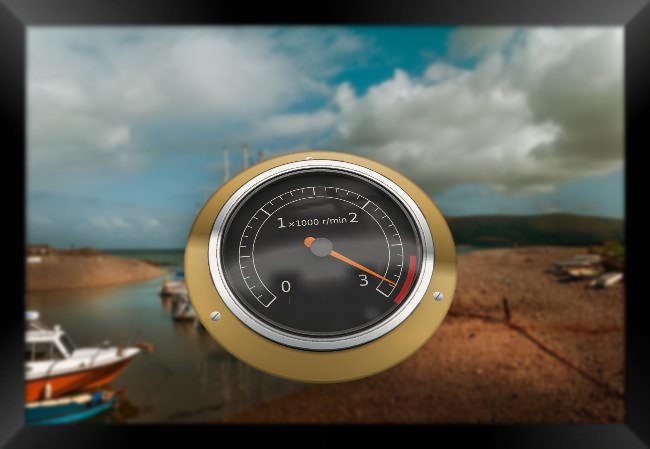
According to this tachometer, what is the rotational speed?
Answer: 2900 rpm
